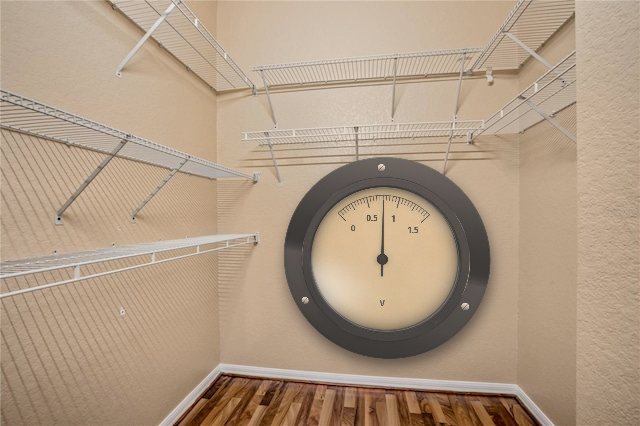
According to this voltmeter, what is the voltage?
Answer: 0.75 V
